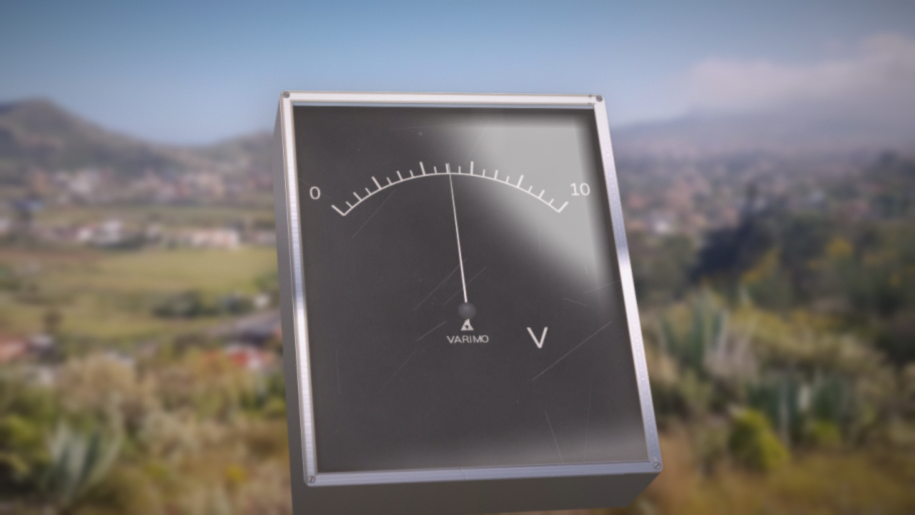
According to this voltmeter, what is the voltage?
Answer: 5 V
